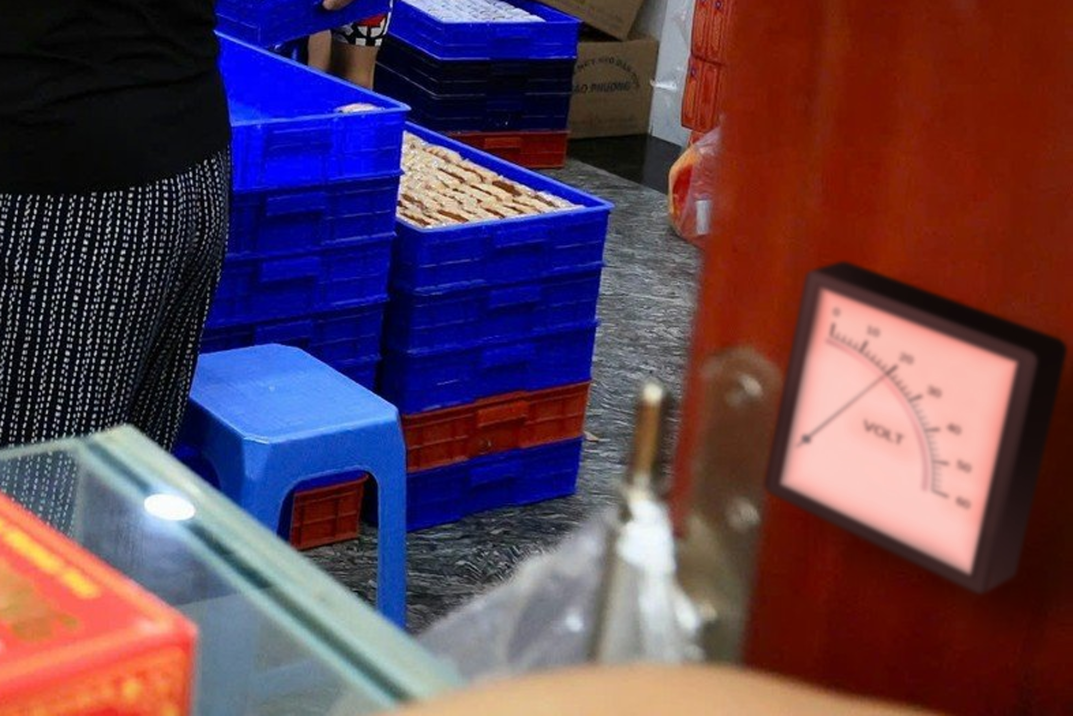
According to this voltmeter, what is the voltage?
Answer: 20 V
